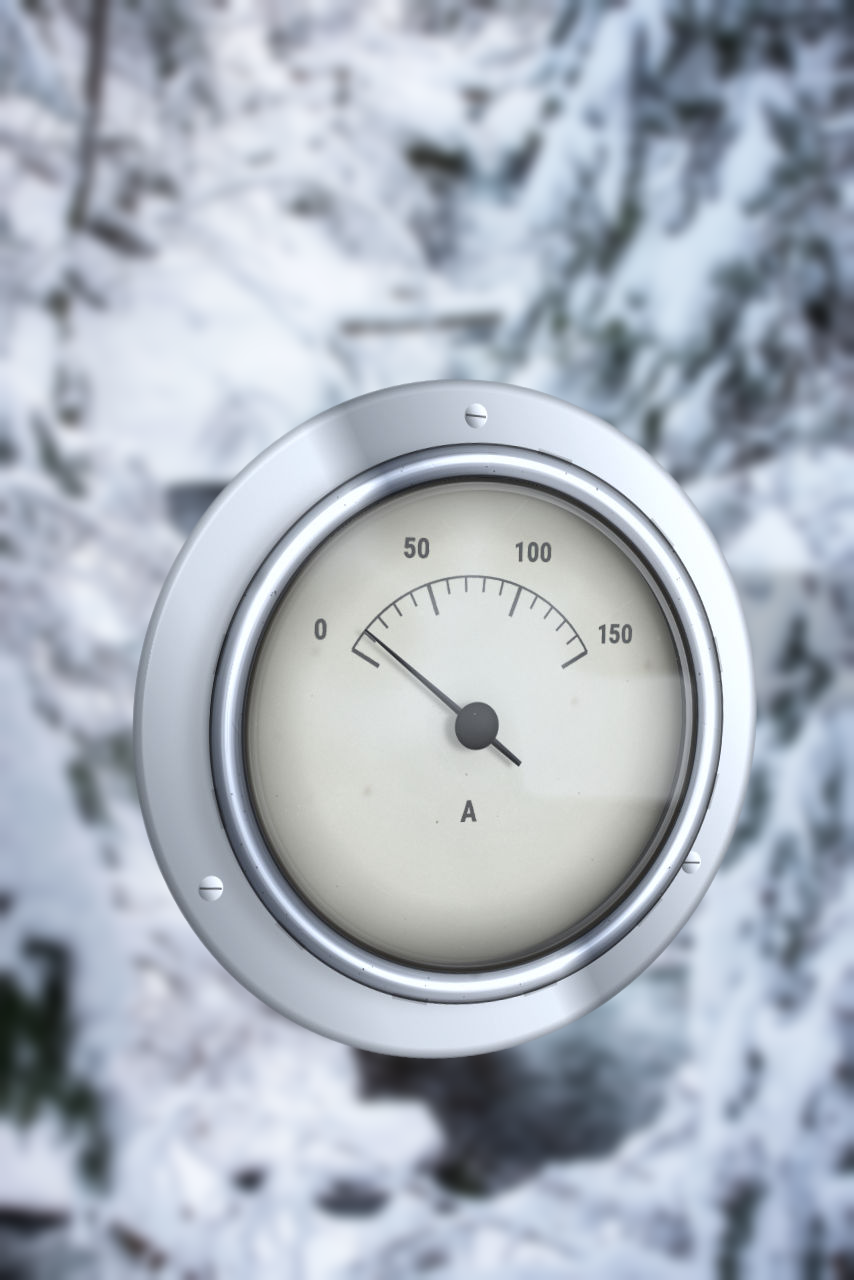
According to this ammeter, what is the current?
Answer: 10 A
